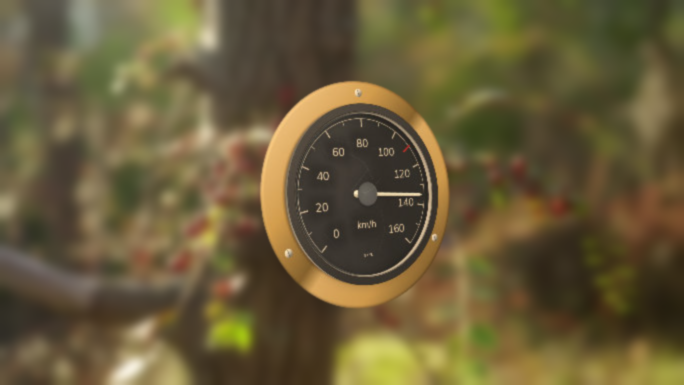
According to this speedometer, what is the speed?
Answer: 135 km/h
